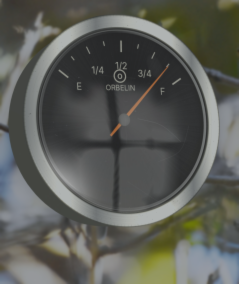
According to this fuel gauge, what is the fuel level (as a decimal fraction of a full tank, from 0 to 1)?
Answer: 0.875
